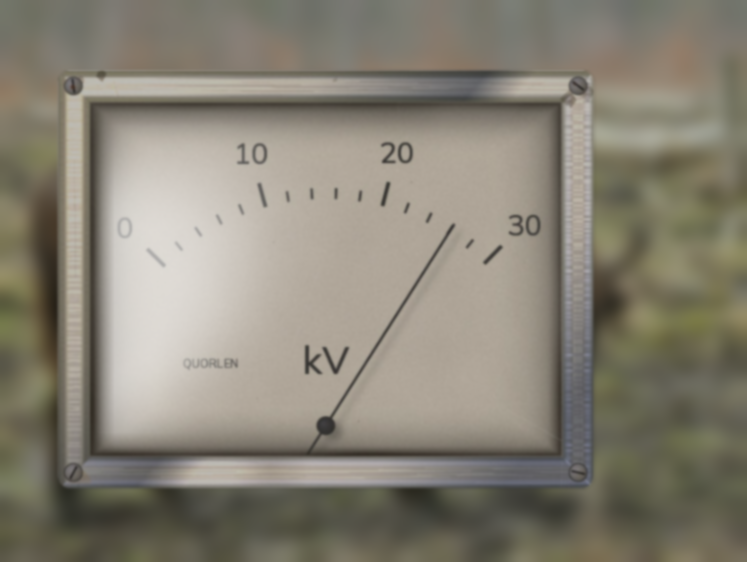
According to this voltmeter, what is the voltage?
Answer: 26 kV
